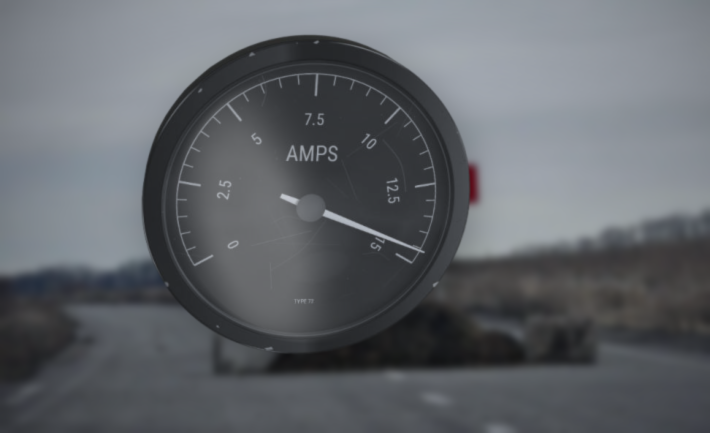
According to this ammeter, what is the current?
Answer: 14.5 A
